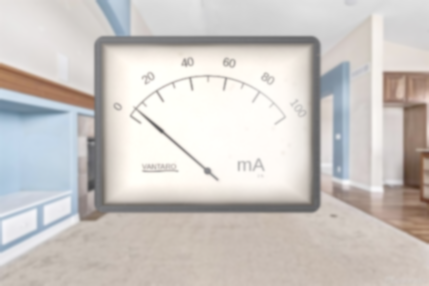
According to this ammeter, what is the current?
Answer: 5 mA
